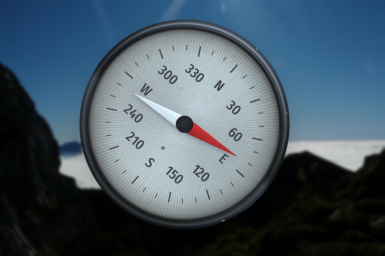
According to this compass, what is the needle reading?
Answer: 80 °
